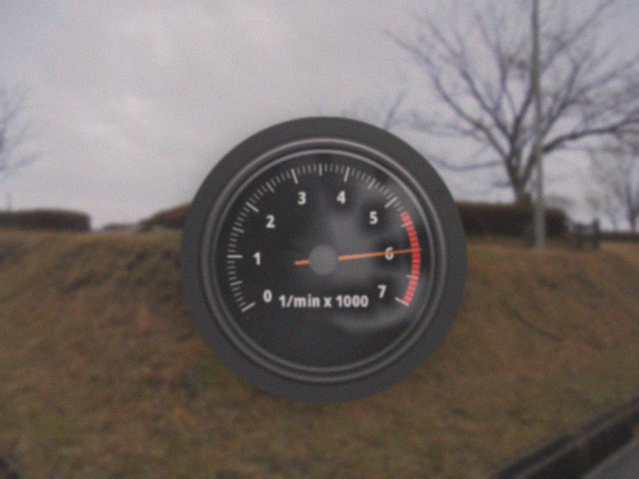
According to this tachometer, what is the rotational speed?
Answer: 6000 rpm
